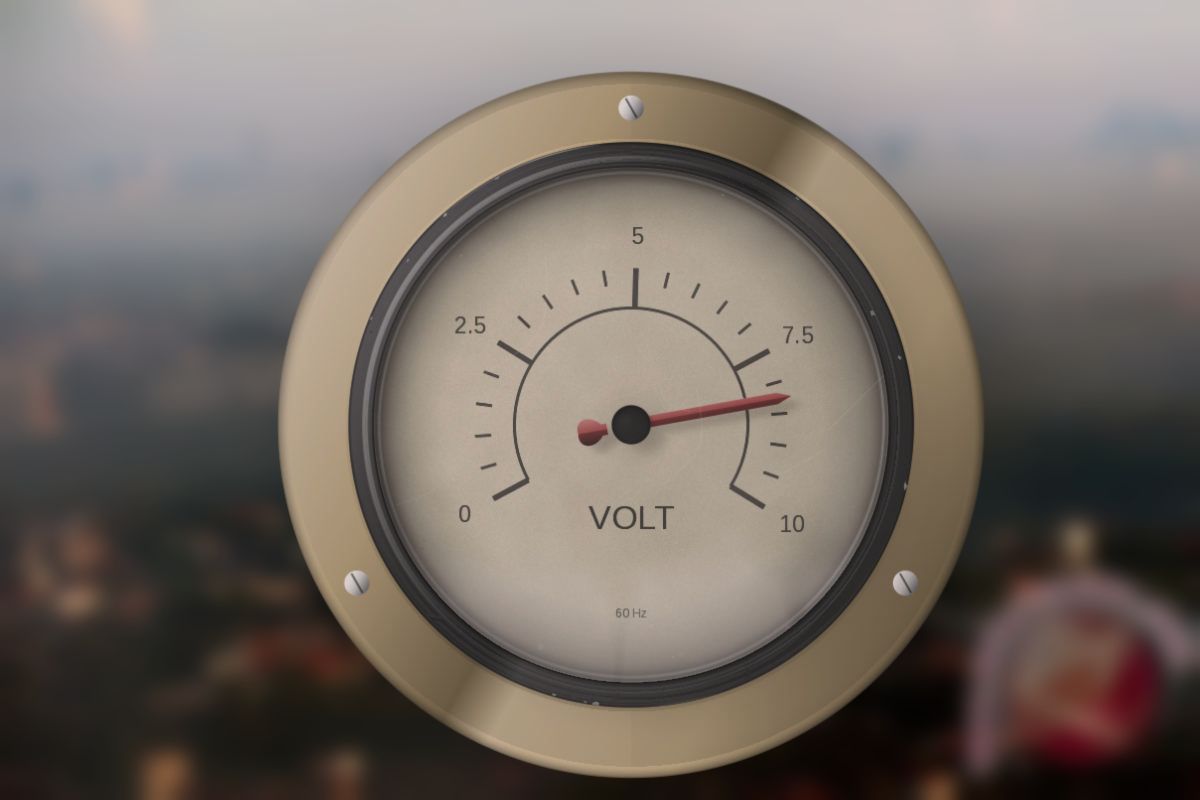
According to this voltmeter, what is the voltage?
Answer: 8.25 V
